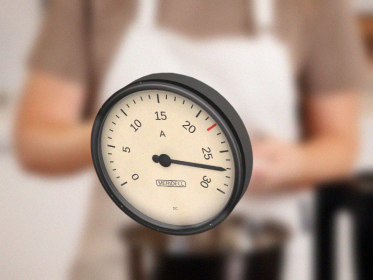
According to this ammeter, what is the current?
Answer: 27 A
